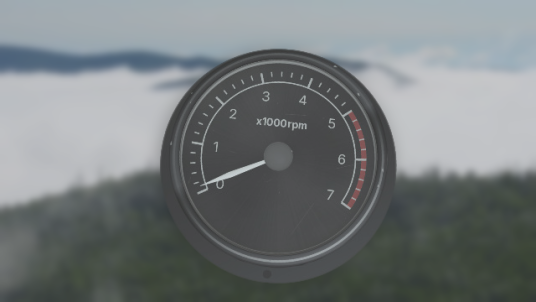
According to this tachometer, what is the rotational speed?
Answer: 100 rpm
